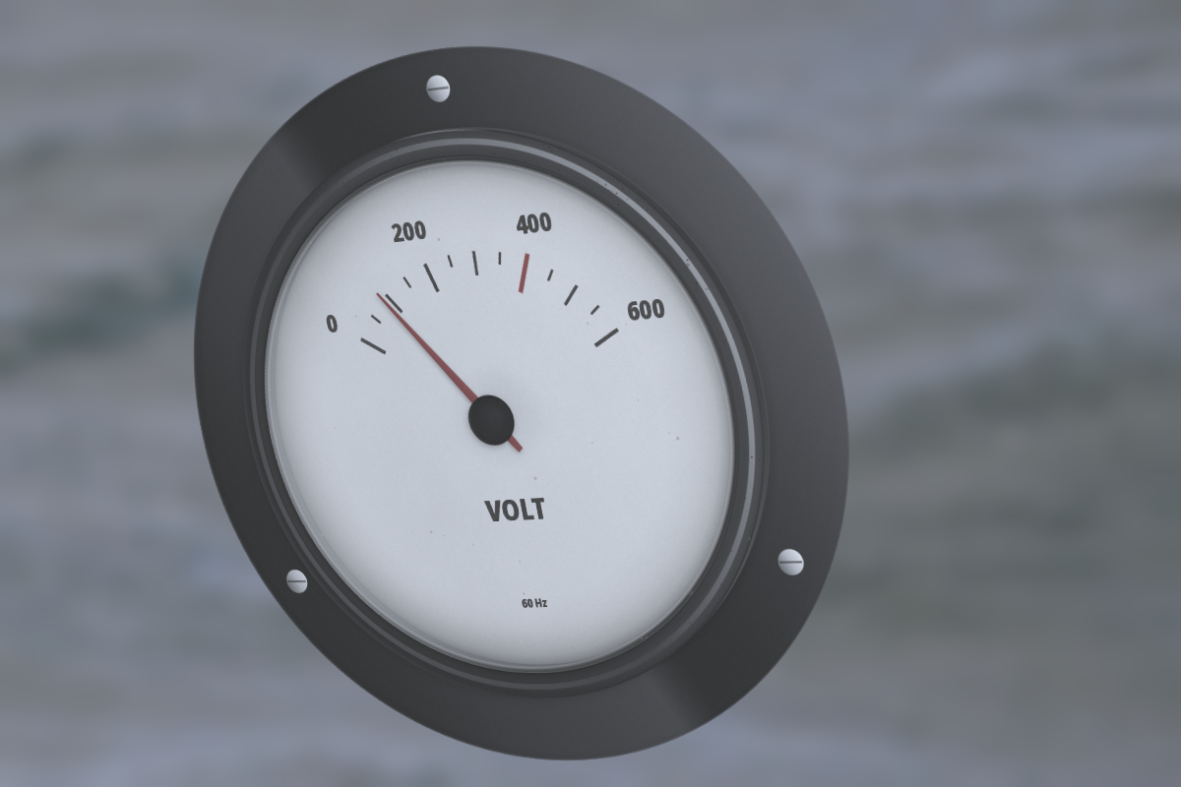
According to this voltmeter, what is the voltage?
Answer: 100 V
